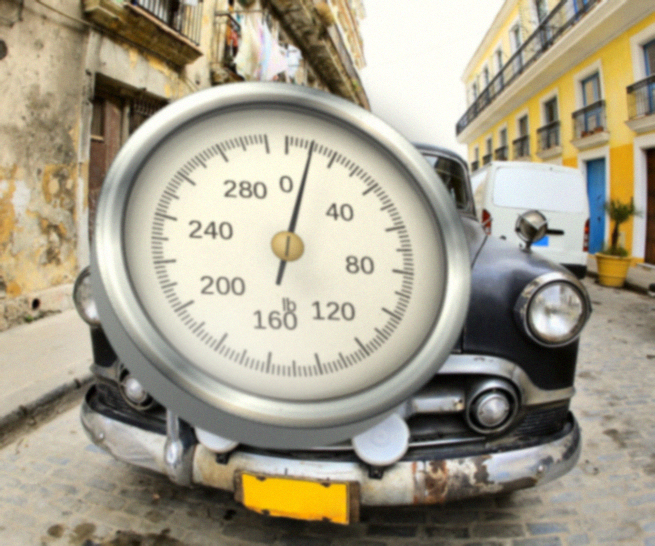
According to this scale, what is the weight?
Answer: 10 lb
